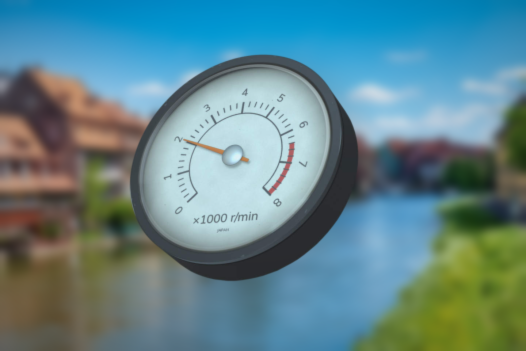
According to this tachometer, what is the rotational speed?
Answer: 2000 rpm
